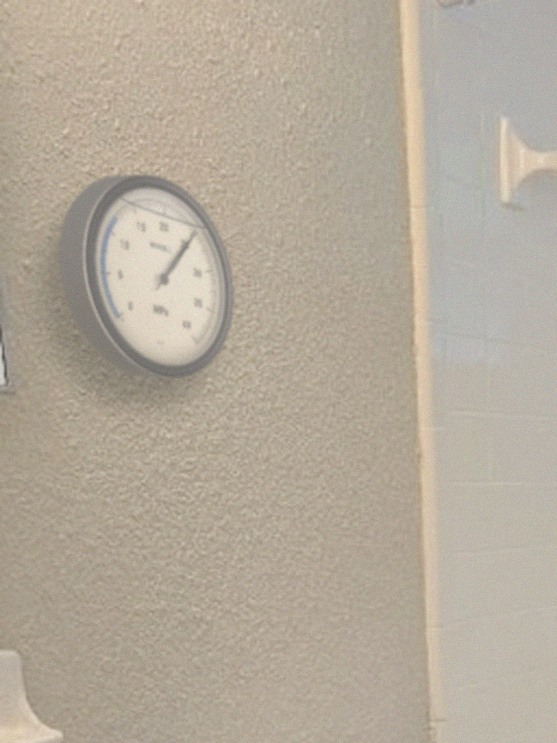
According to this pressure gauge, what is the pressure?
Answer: 25 MPa
